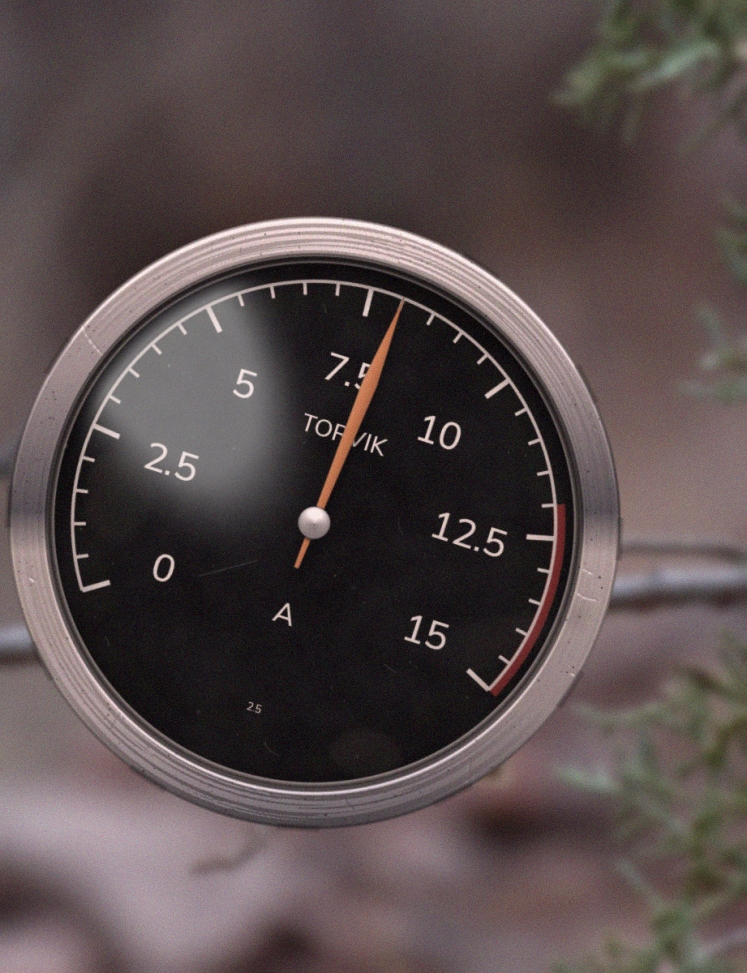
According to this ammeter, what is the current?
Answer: 8 A
